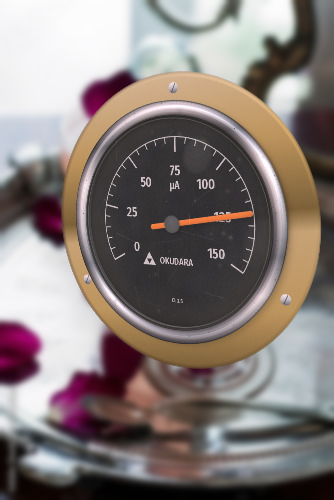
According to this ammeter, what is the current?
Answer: 125 µA
